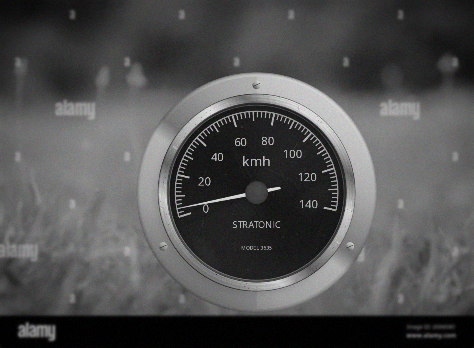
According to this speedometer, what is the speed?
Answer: 4 km/h
